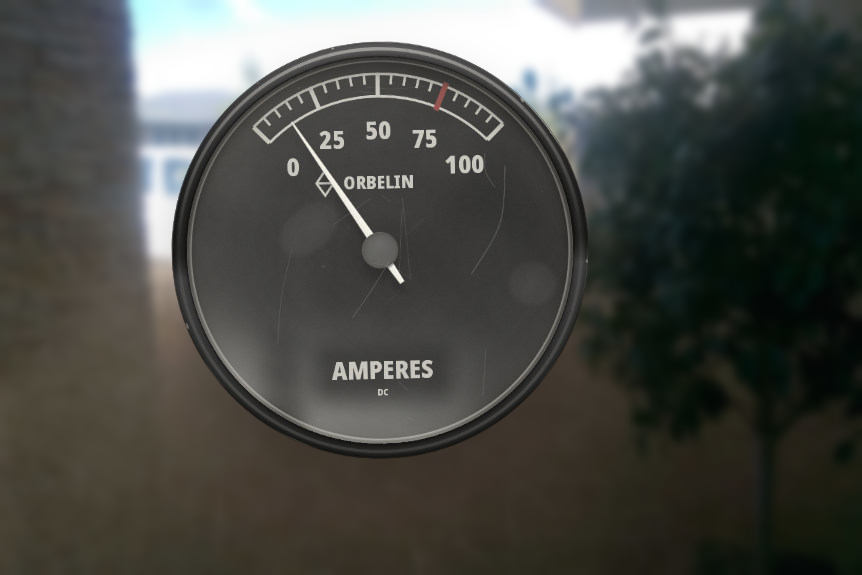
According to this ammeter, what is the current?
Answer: 12.5 A
